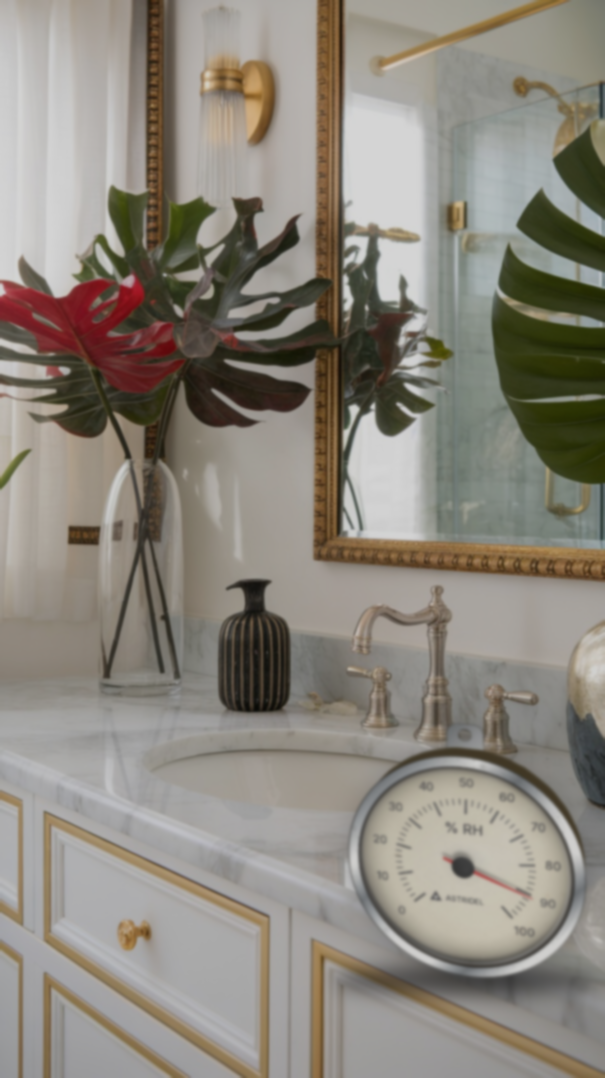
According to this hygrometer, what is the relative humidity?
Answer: 90 %
